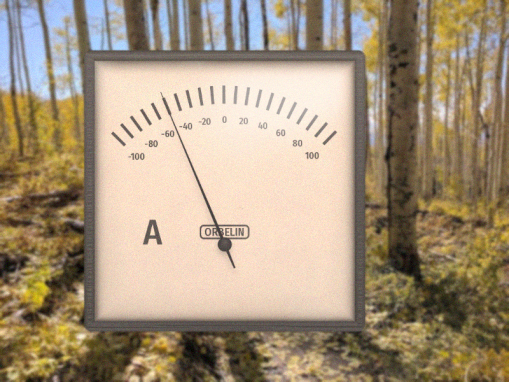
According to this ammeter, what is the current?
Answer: -50 A
